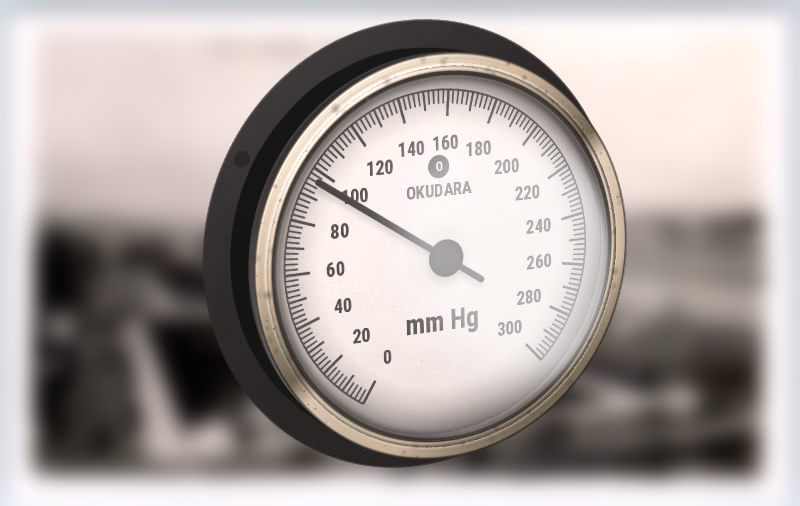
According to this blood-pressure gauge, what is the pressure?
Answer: 96 mmHg
